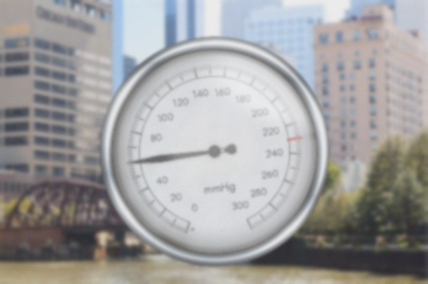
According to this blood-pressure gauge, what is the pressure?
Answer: 60 mmHg
